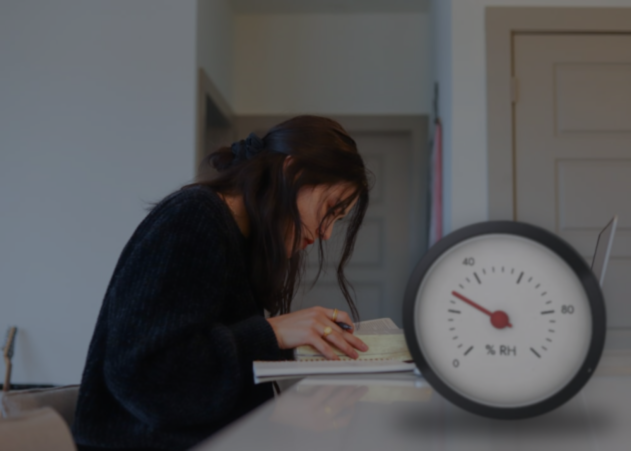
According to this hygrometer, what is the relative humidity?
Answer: 28 %
